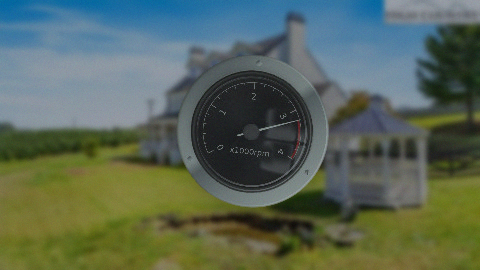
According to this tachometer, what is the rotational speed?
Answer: 3200 rpm
